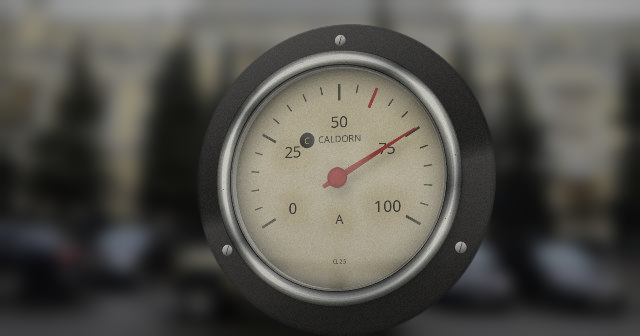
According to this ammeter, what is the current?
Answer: 75 A
